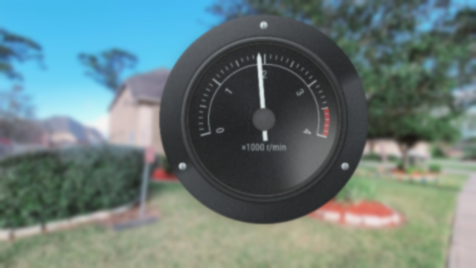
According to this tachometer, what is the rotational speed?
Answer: 1900 rpm
